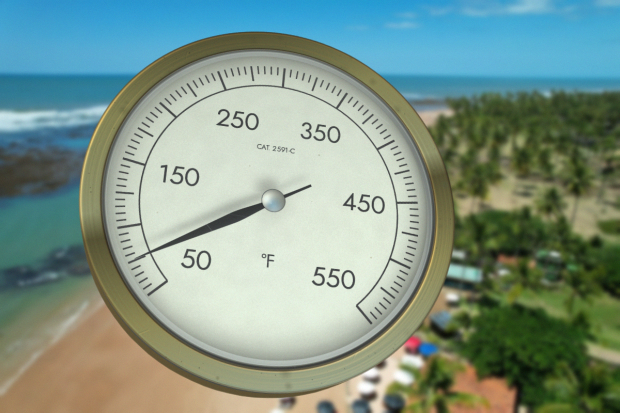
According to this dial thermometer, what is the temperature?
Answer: 75 °F
